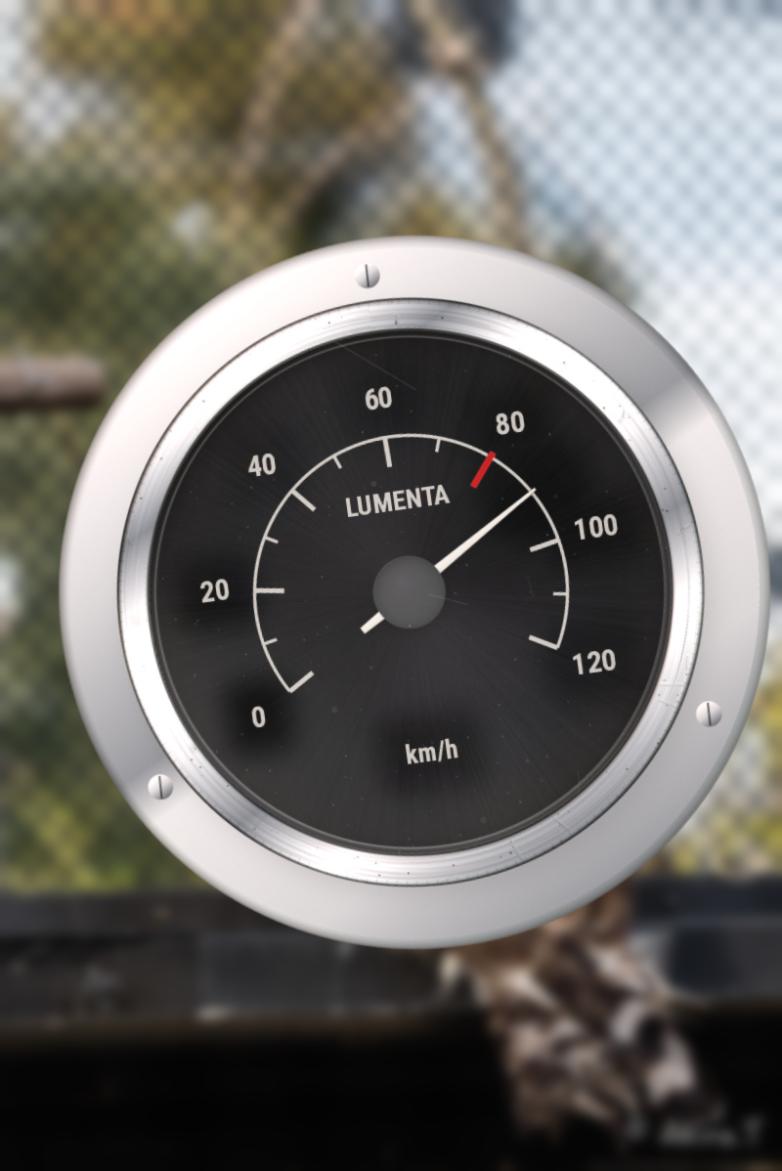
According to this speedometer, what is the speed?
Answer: 90 km/h
